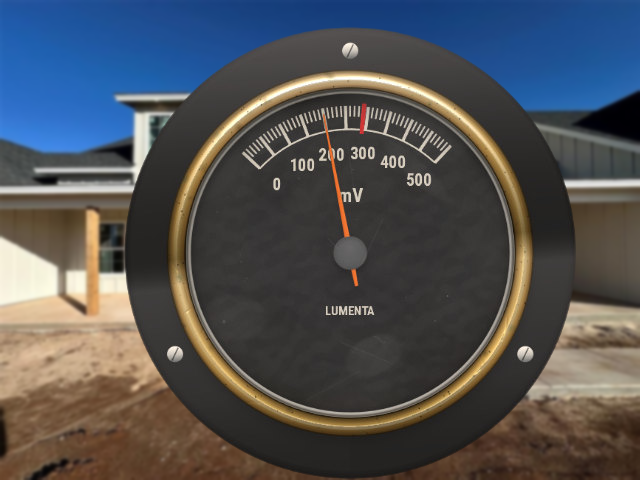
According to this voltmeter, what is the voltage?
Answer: 200 mV
